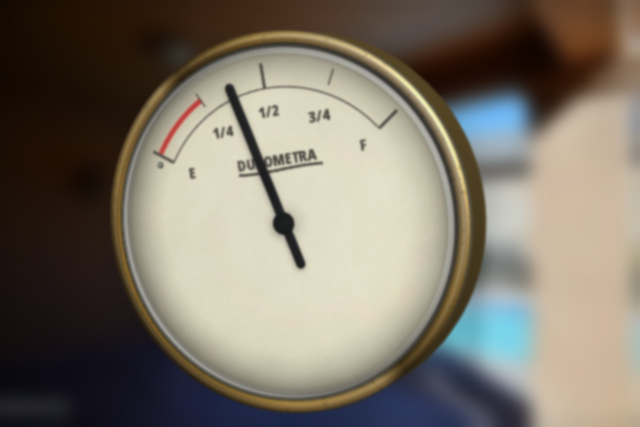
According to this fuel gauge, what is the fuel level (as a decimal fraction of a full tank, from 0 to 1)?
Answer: 0.375
